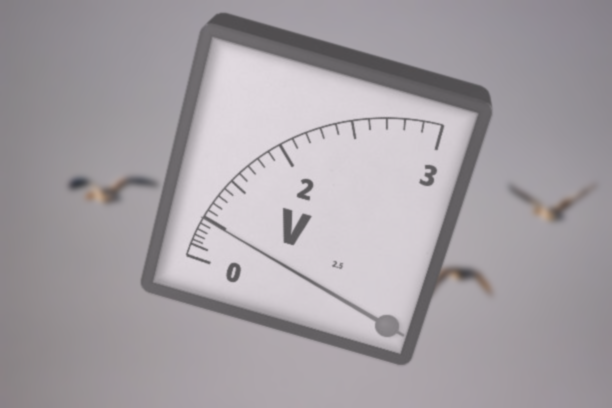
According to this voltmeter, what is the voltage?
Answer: 1 V
